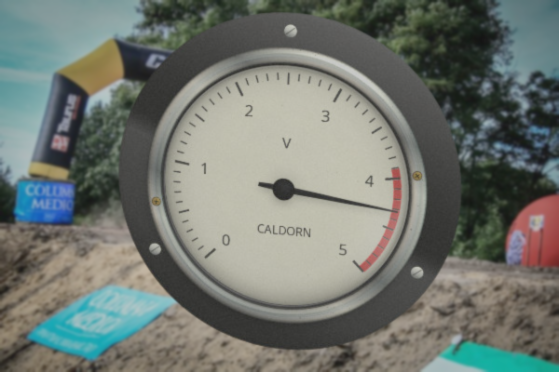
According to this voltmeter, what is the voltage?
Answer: 4.3 V
